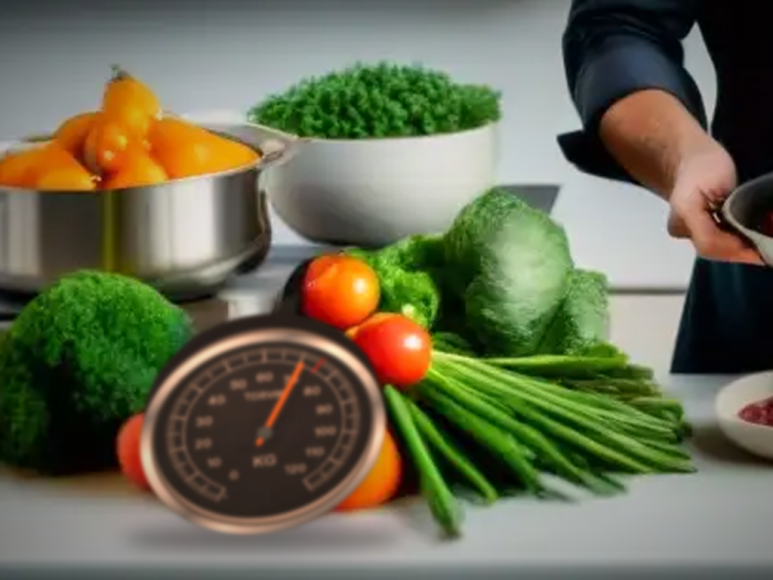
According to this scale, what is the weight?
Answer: 70 kg
